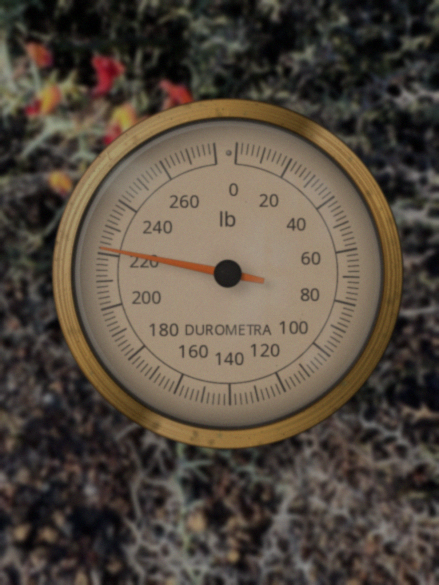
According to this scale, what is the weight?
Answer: 222 lb
